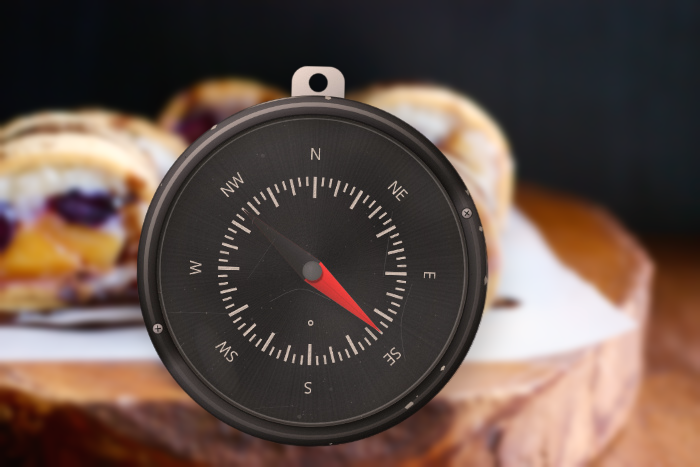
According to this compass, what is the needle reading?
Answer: 130 °
